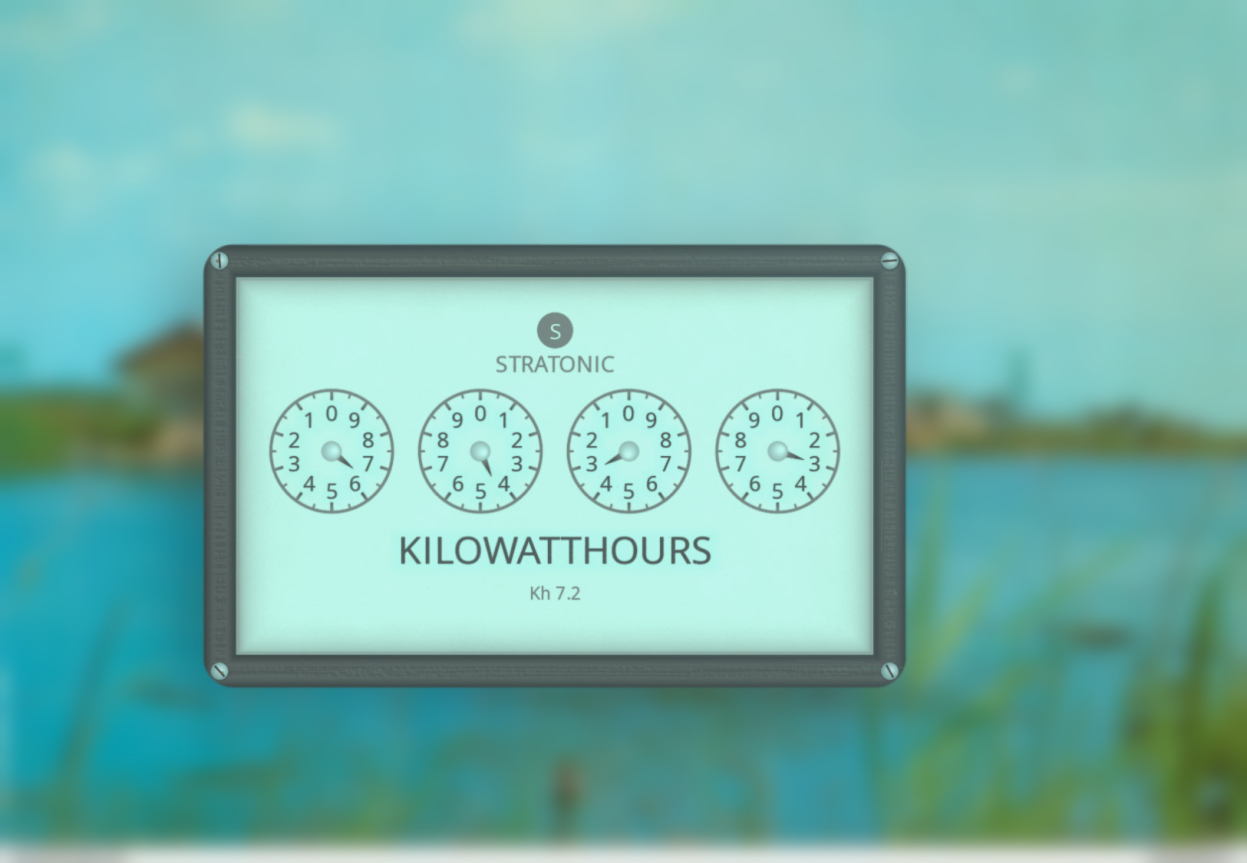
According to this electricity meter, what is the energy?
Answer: 6433 kWh
